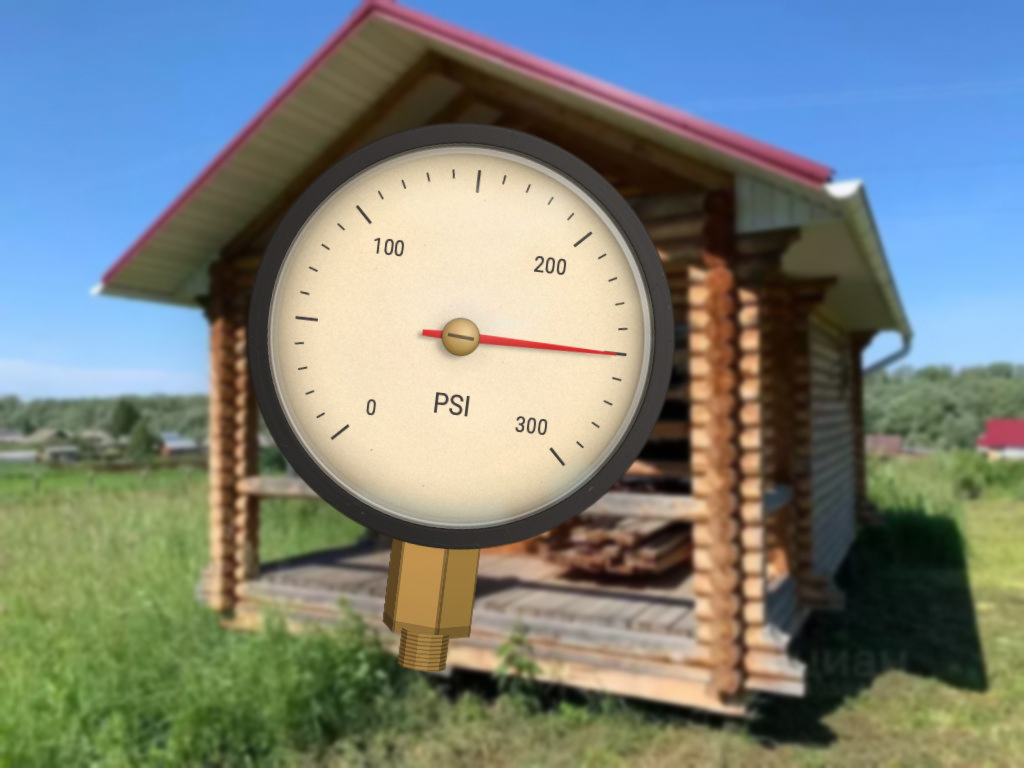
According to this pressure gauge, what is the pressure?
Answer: 250 psi
